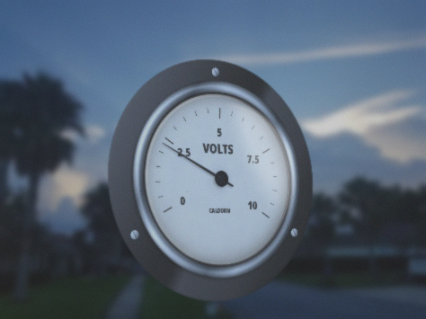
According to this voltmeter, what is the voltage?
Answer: 2.25 V
